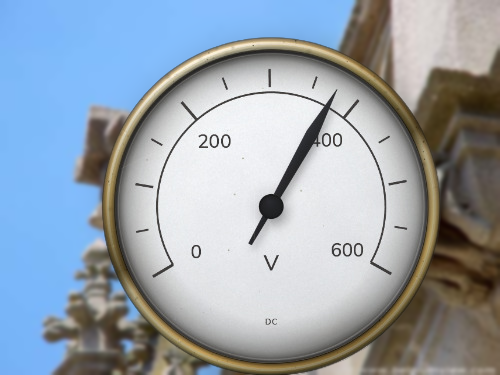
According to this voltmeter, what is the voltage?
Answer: 375 V
